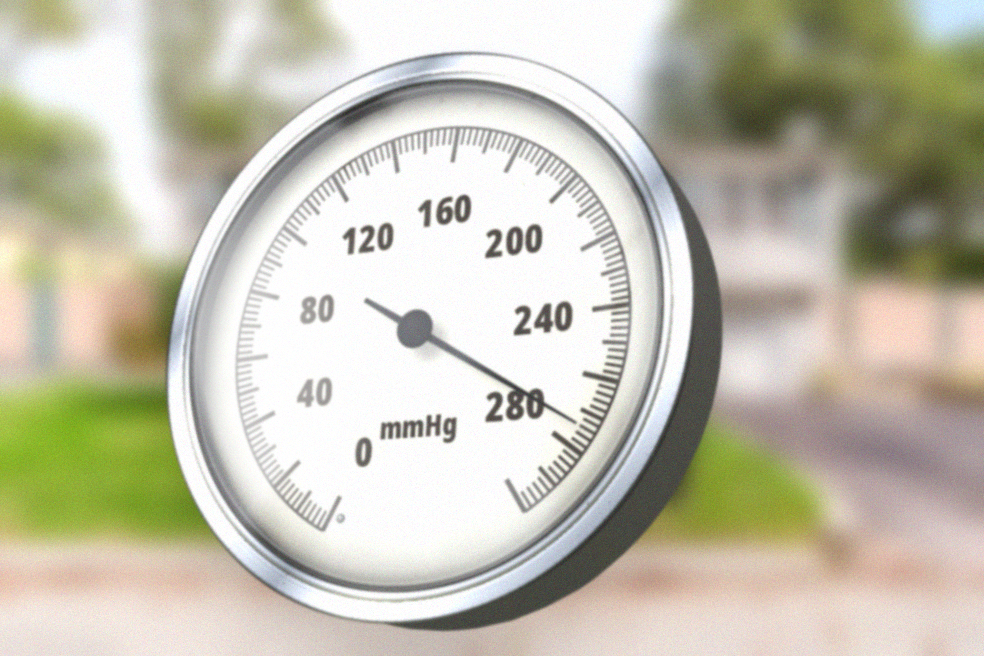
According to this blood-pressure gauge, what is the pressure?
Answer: 274 mmHg
